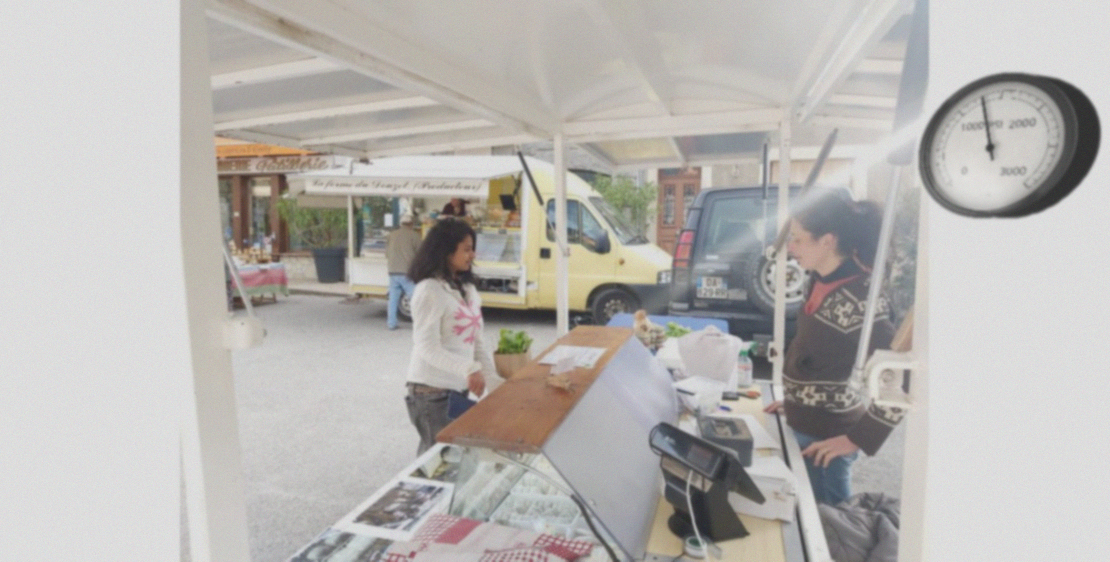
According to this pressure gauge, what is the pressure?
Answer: 1300 psi
